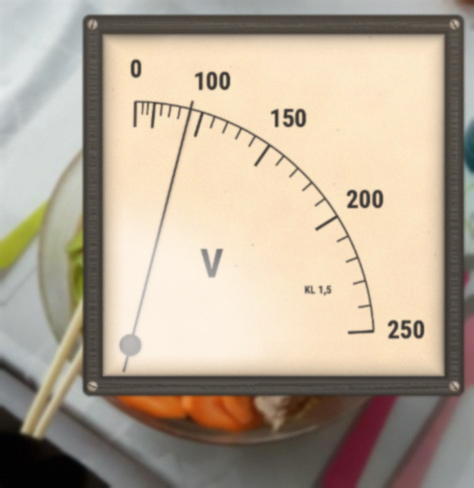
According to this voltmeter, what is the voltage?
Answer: 90 V
